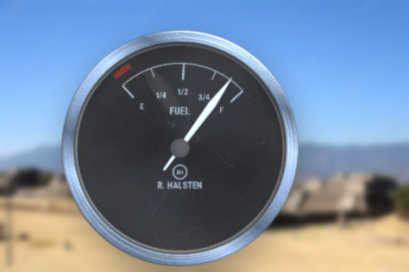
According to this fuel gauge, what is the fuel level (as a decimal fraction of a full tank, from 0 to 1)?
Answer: 0.875
